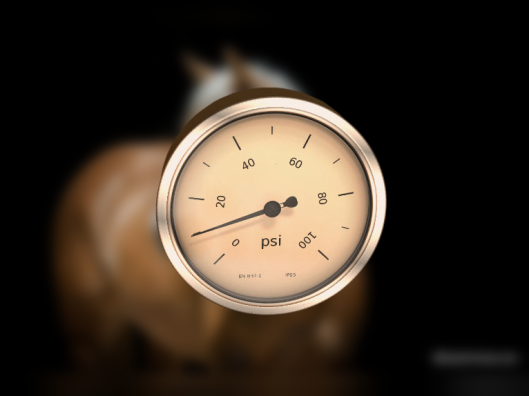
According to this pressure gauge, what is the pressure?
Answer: 10 psi
